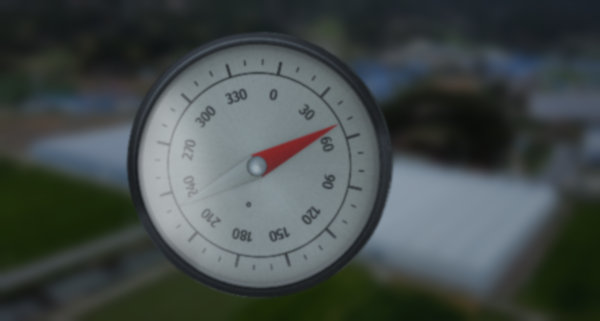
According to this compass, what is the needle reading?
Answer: 50 °
